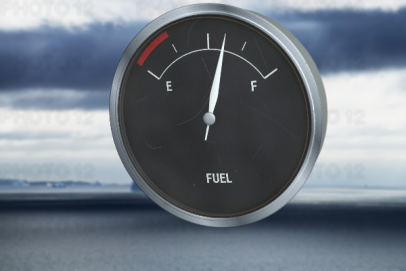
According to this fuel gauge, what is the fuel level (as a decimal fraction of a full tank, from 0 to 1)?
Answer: 0.625
